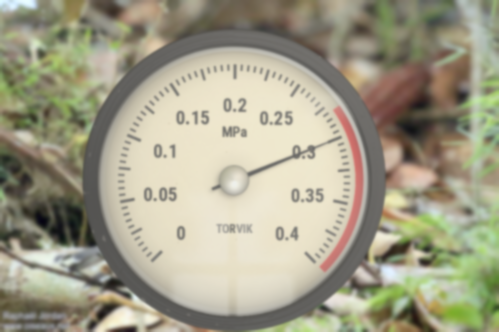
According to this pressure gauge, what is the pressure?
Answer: 0.3 MPa
